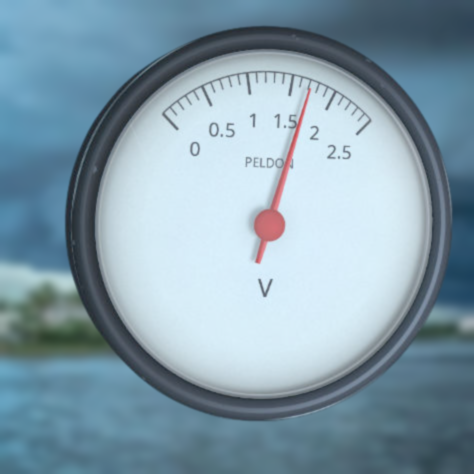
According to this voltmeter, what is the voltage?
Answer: 1.7 V
